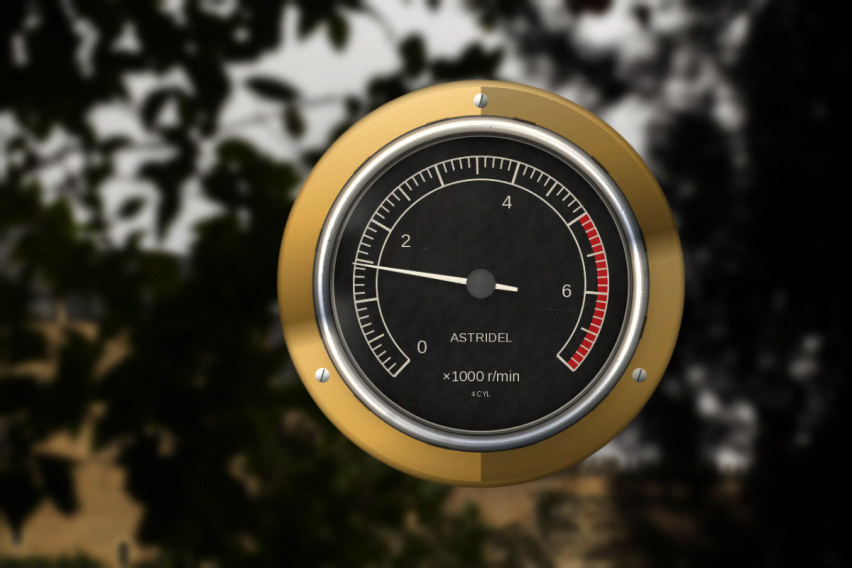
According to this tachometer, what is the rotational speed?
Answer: 1450 rpm
